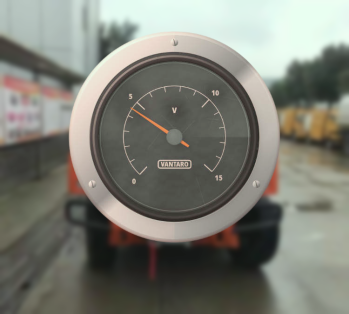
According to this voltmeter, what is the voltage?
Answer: 4.5 V
